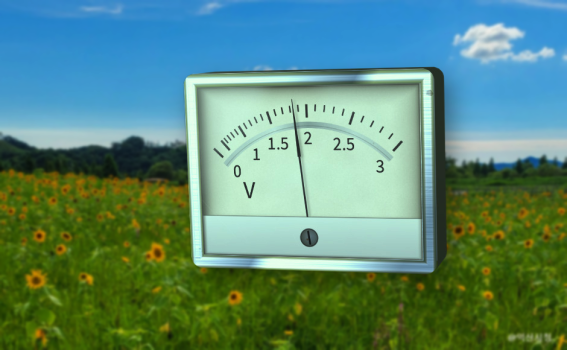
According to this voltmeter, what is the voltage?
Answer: 1.85 V
